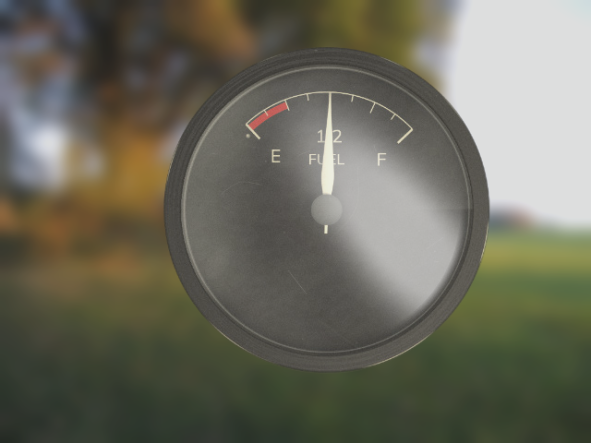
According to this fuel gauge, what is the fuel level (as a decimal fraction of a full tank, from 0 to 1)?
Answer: 0.5
